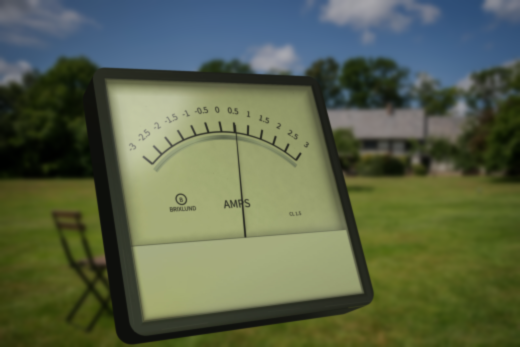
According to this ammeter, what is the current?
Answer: 0.5 A
